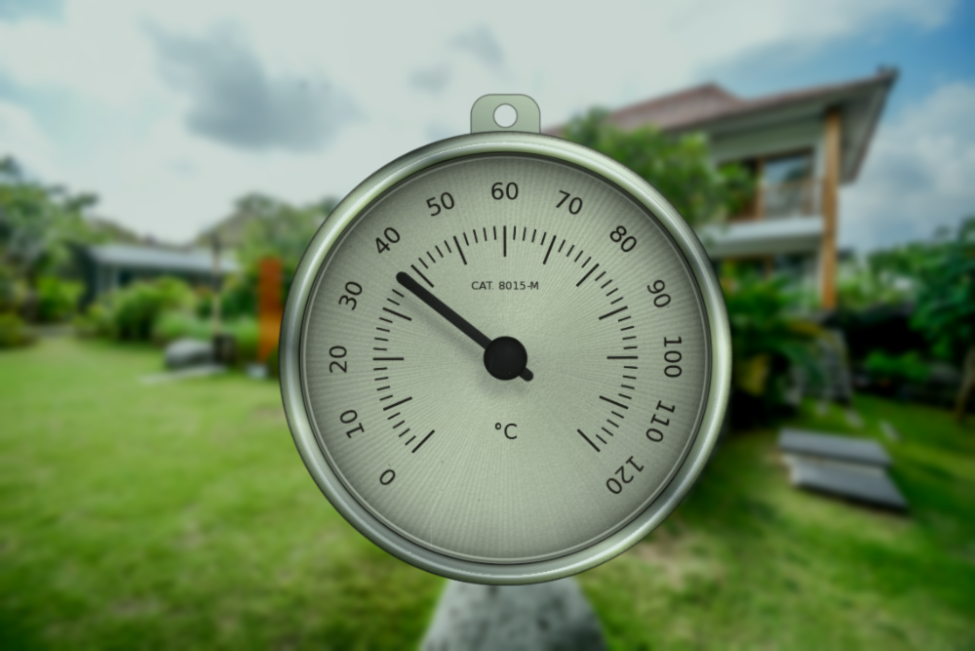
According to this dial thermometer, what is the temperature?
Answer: 37 °C
